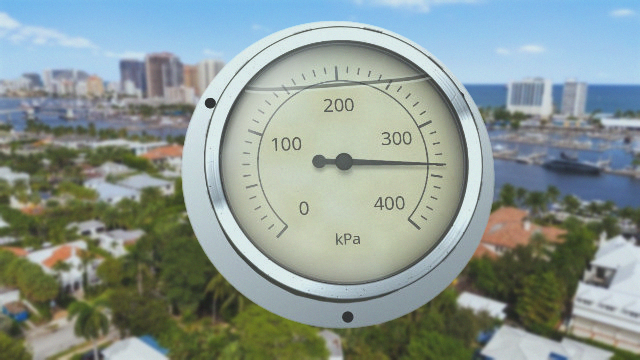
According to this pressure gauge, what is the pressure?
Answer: 340 kPa
